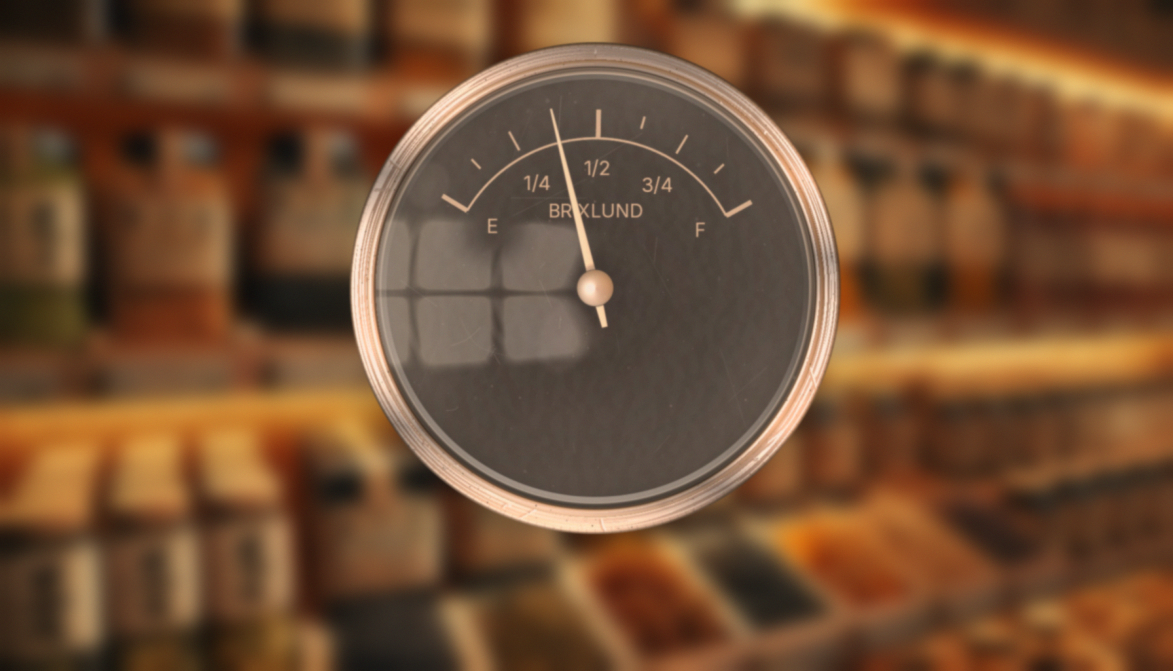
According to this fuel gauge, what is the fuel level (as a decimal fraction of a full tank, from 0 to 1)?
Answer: 0.375
